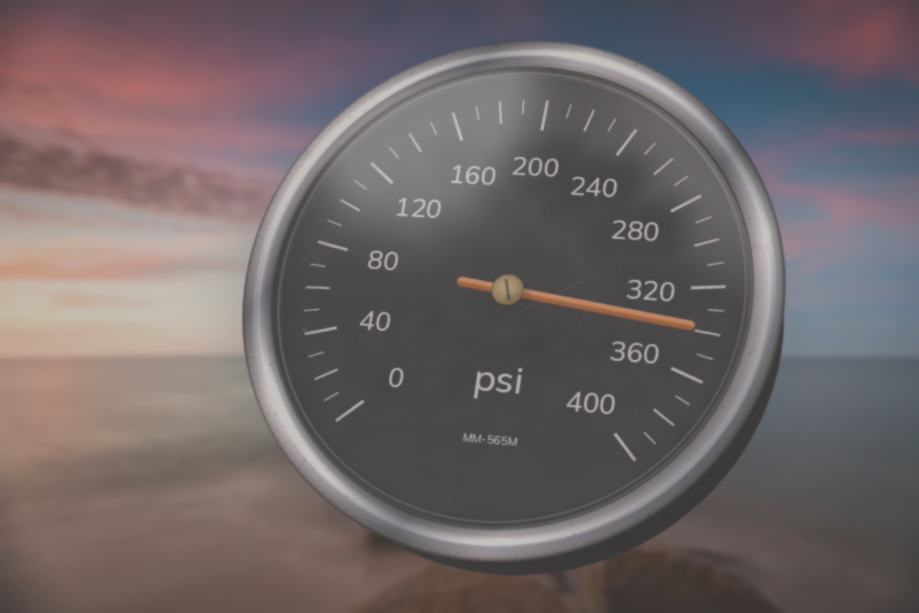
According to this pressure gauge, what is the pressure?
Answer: 340 psi
